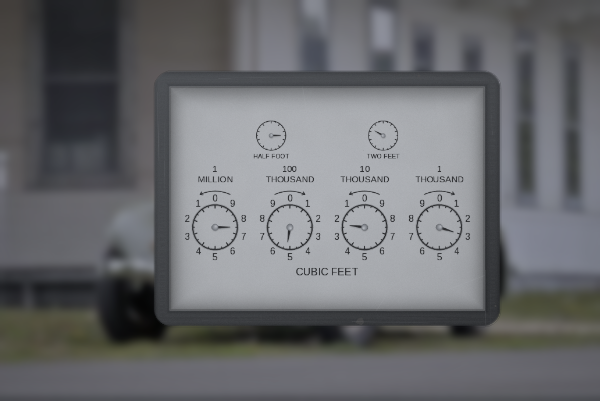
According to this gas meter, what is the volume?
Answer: 752300 ft³
